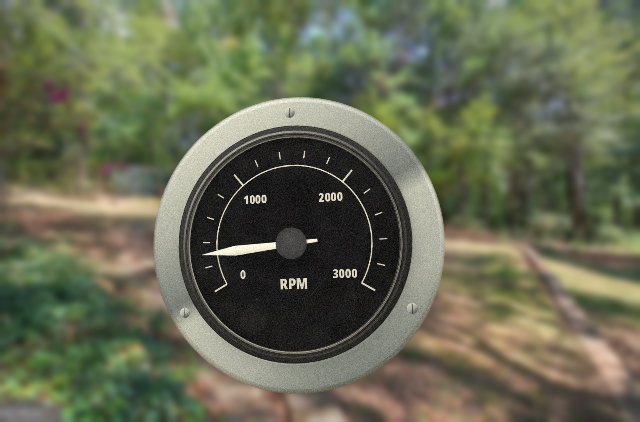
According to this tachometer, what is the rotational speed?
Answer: 300 rpm
